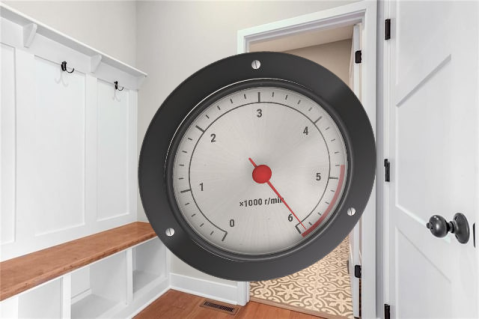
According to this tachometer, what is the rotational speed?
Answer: 5900 rpm
